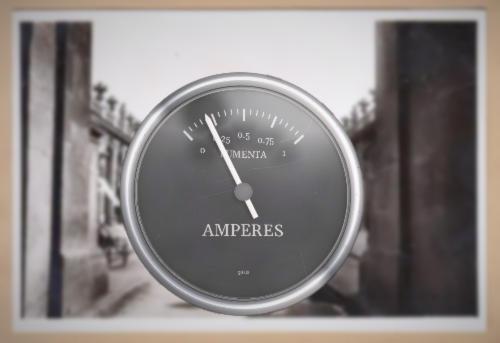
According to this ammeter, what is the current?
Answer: 0.2 A
